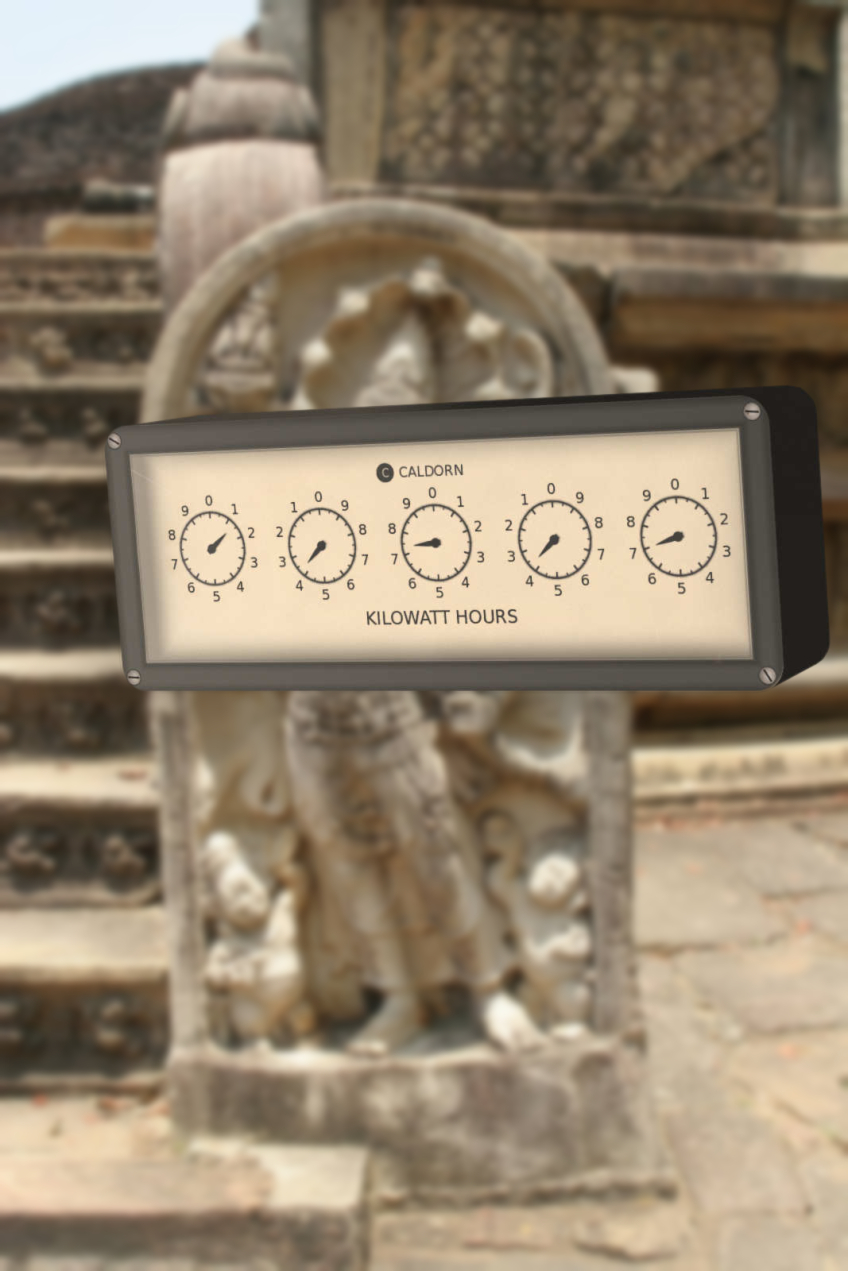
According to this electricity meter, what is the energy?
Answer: 13737 kWh
